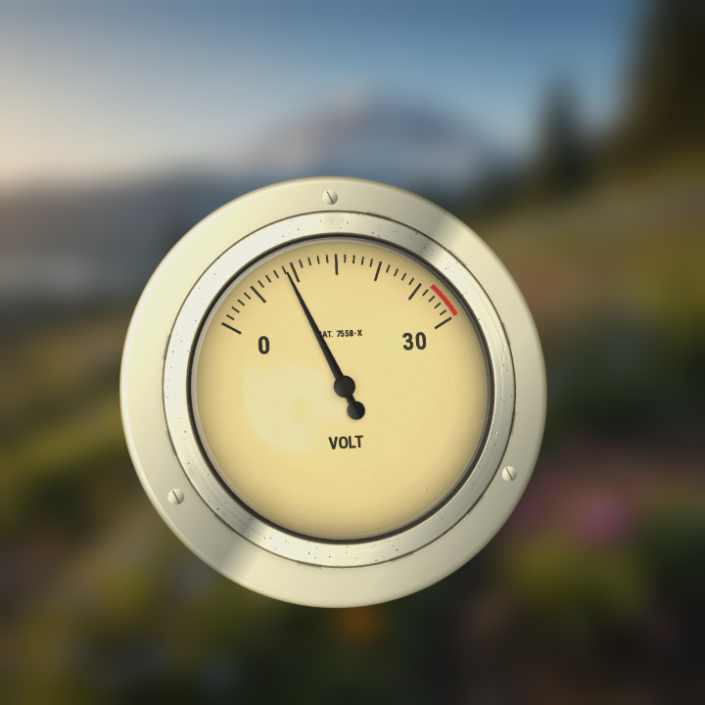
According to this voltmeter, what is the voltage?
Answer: 9 V
